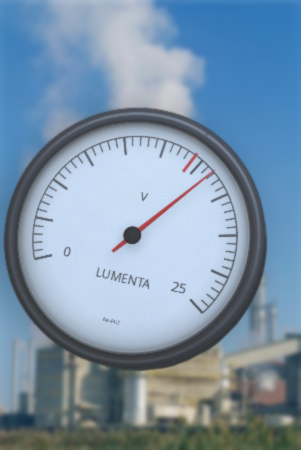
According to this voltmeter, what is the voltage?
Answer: 16 V
